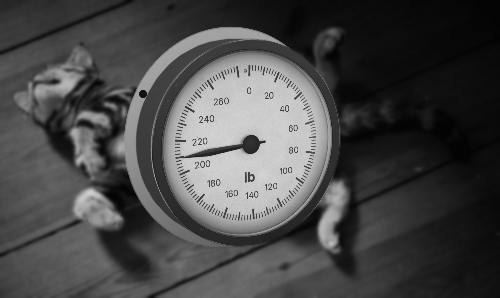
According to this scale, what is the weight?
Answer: 210 lb
